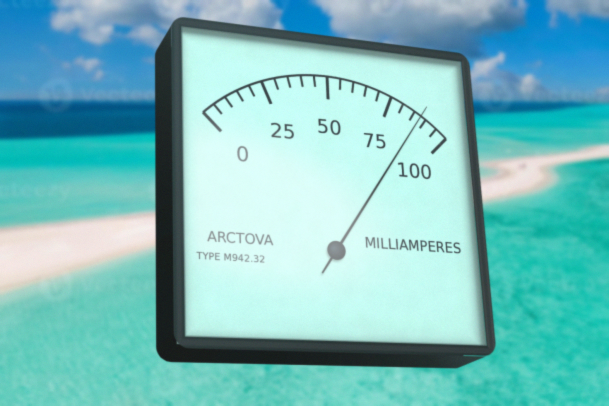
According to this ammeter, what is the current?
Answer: 87.5 mA
